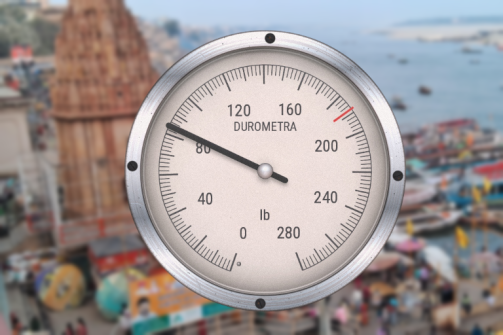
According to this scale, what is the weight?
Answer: 84 lb
